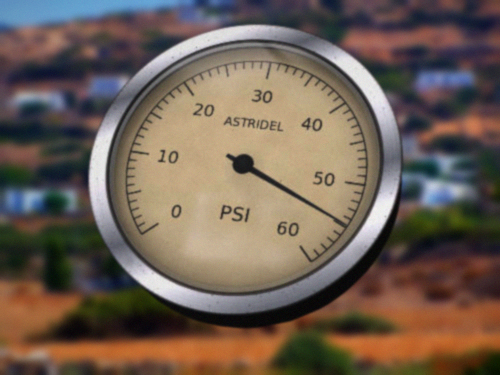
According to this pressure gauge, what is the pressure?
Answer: 55 psi
